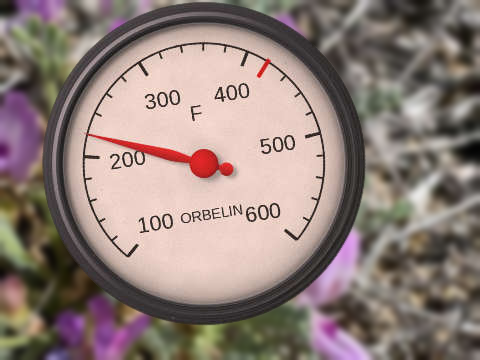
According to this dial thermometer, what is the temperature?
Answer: 220 °F
